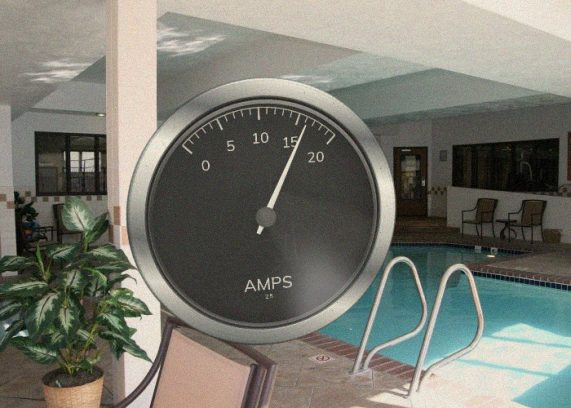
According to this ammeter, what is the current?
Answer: 16 A
